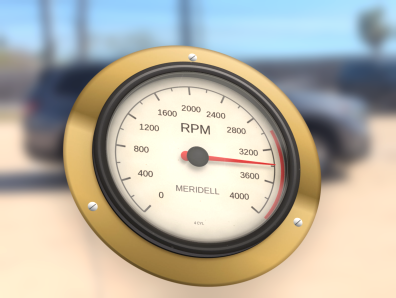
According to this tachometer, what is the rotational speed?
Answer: 3400 rpm
